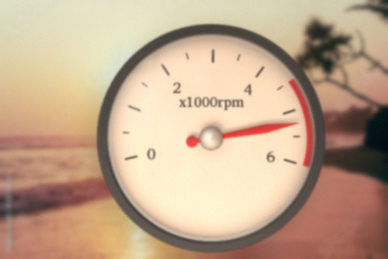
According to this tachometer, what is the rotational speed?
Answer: 5250 rpm
